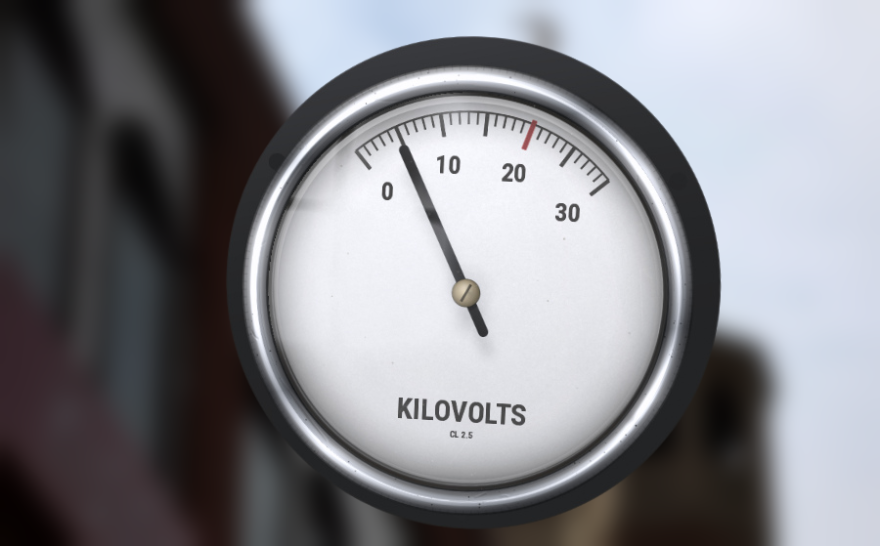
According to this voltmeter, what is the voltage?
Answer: 5 kV
